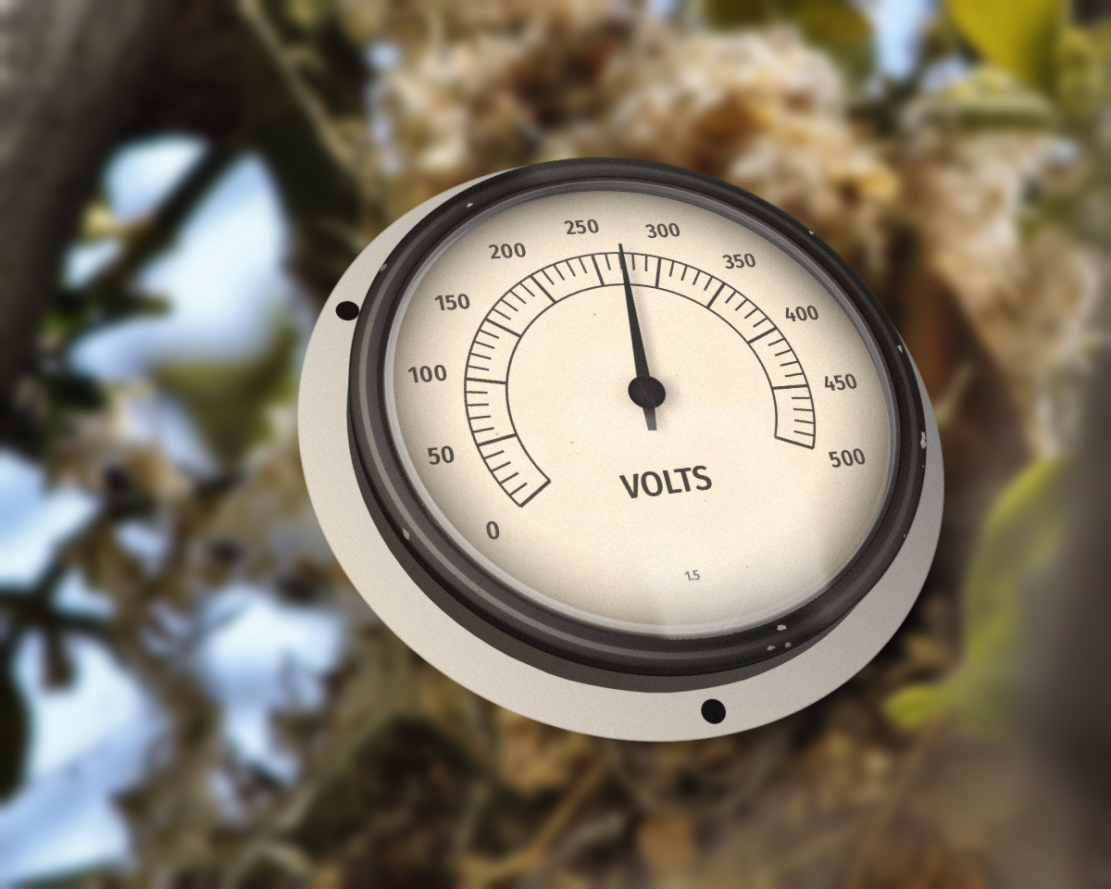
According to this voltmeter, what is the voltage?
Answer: 270 V
